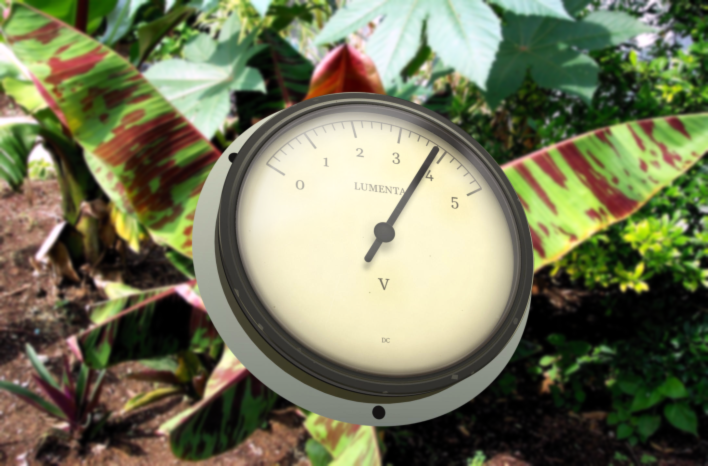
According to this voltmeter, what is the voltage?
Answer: 3.8 V
